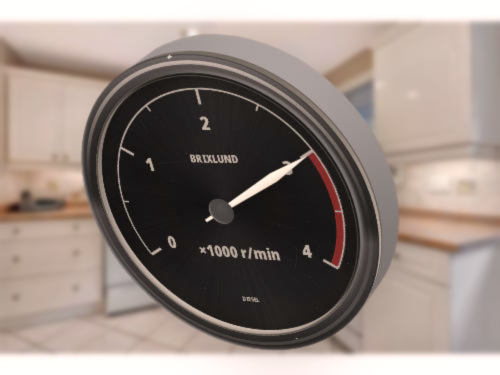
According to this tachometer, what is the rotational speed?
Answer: 3000 rpm
